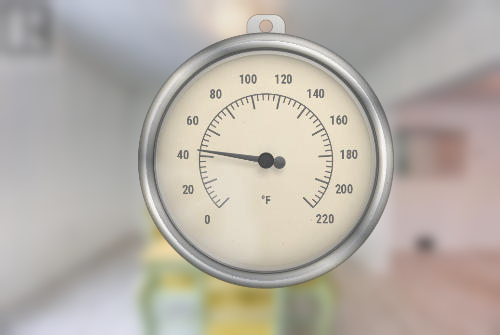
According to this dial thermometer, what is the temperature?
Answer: 44 °F
